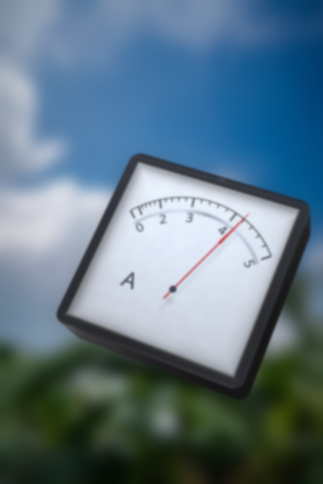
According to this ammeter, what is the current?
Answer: 4.2 A
